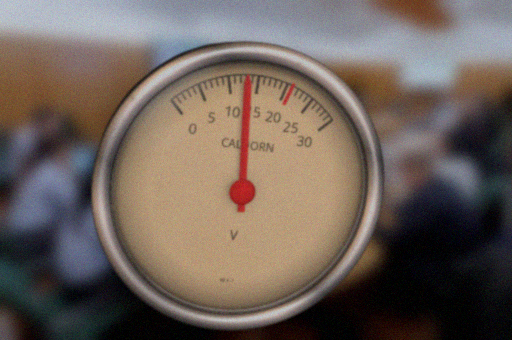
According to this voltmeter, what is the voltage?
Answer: 13 V
